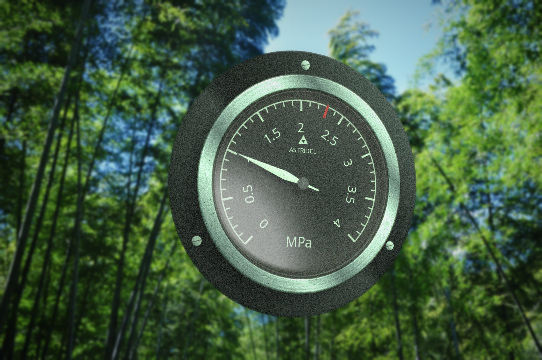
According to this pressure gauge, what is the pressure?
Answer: 1 MPa
